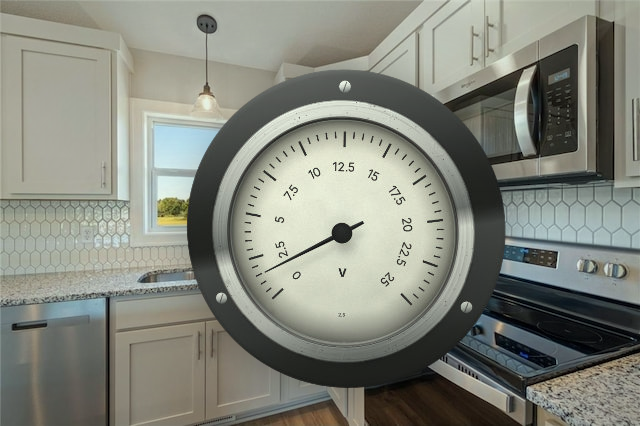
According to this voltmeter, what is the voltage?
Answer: 1.5 V
